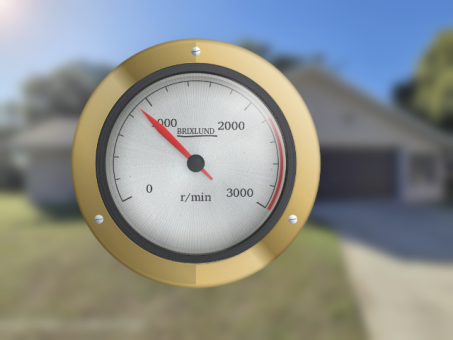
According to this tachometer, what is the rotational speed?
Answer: 900 rpm
